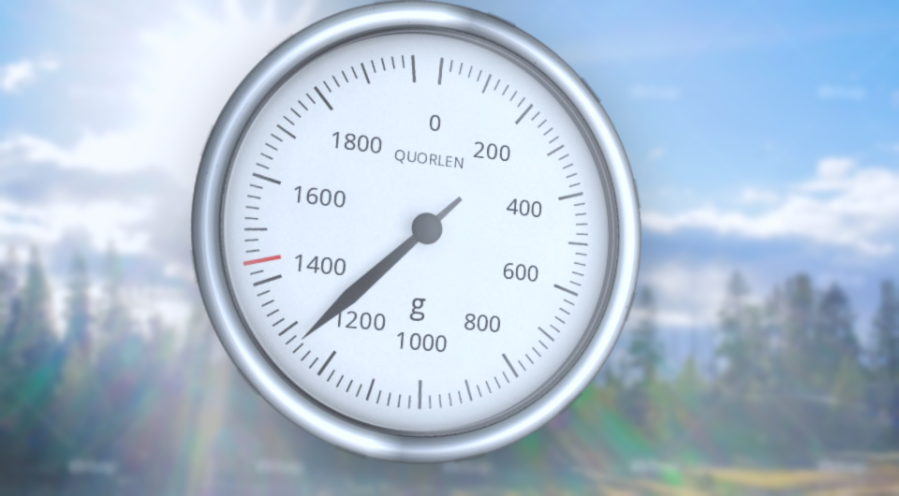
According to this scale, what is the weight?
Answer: 1270 g
